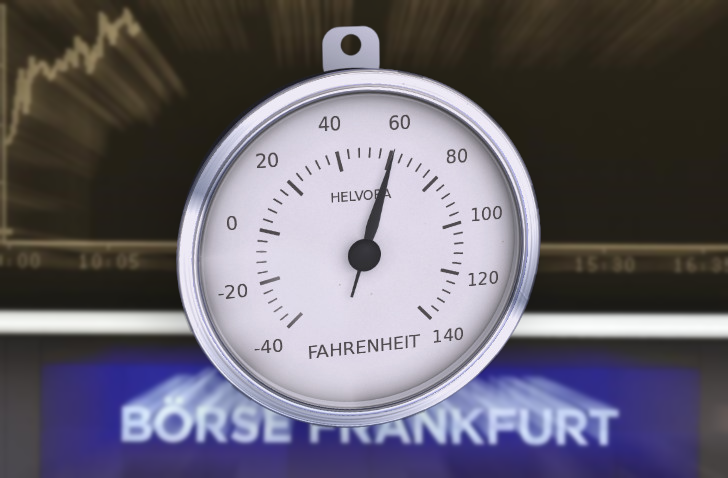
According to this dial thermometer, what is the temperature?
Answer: 60 °F
